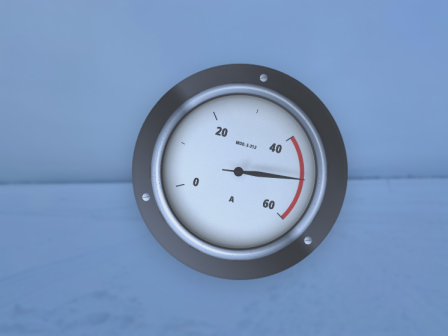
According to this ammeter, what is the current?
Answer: 50 A
